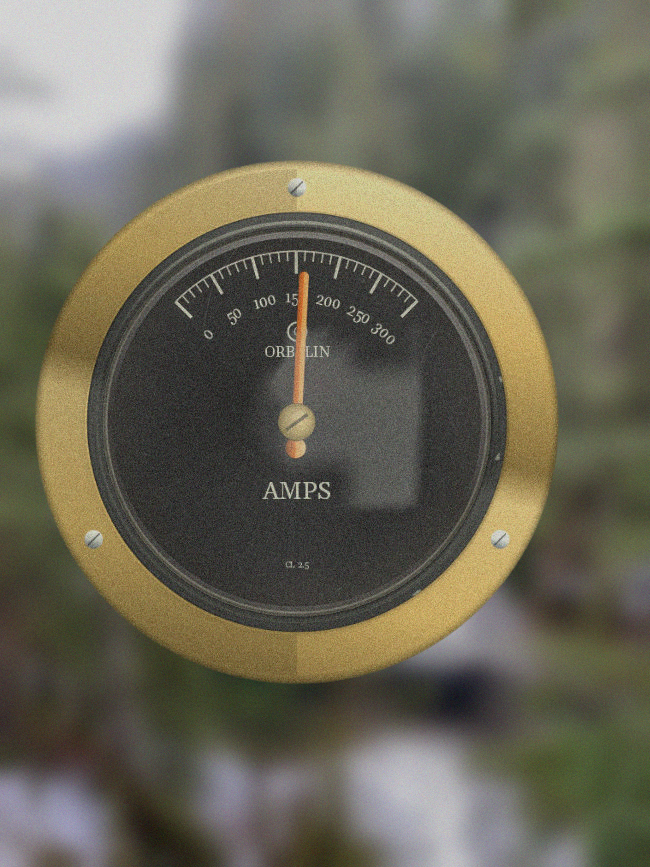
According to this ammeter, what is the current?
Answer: 160 A
